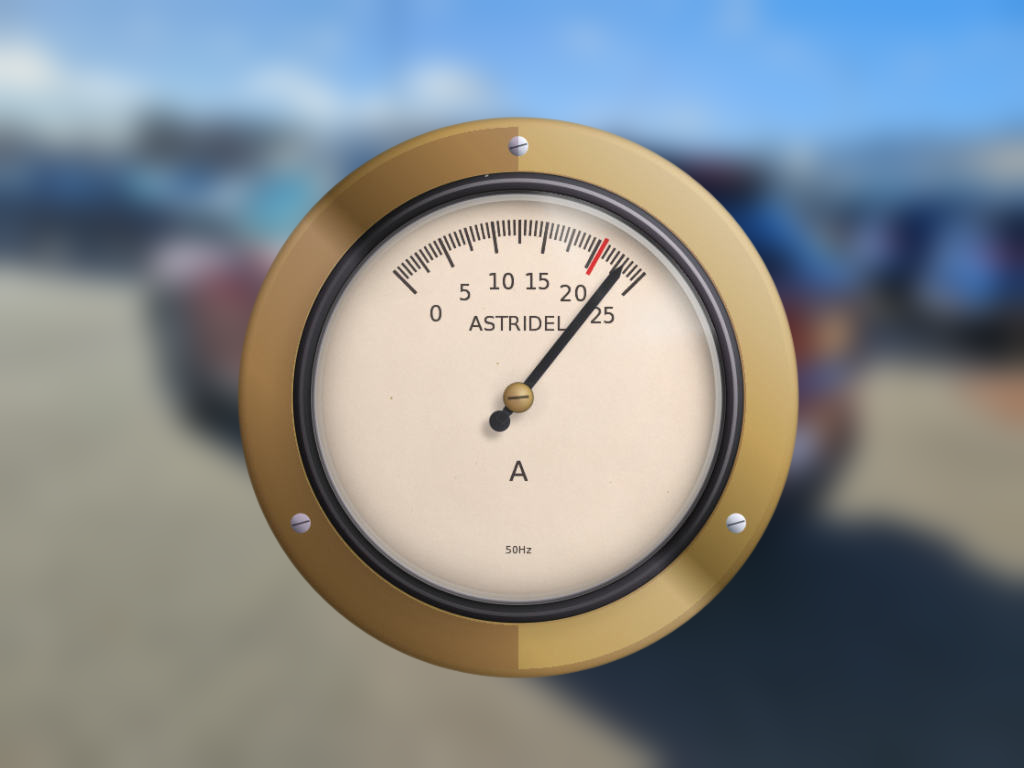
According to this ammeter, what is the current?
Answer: 23 A
